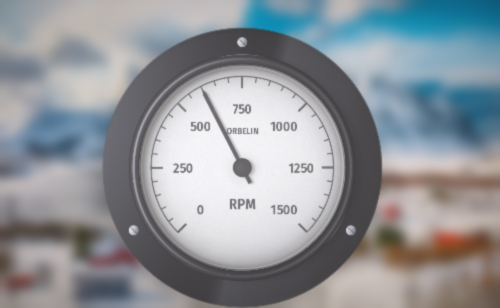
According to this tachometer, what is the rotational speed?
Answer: 600 rpm
